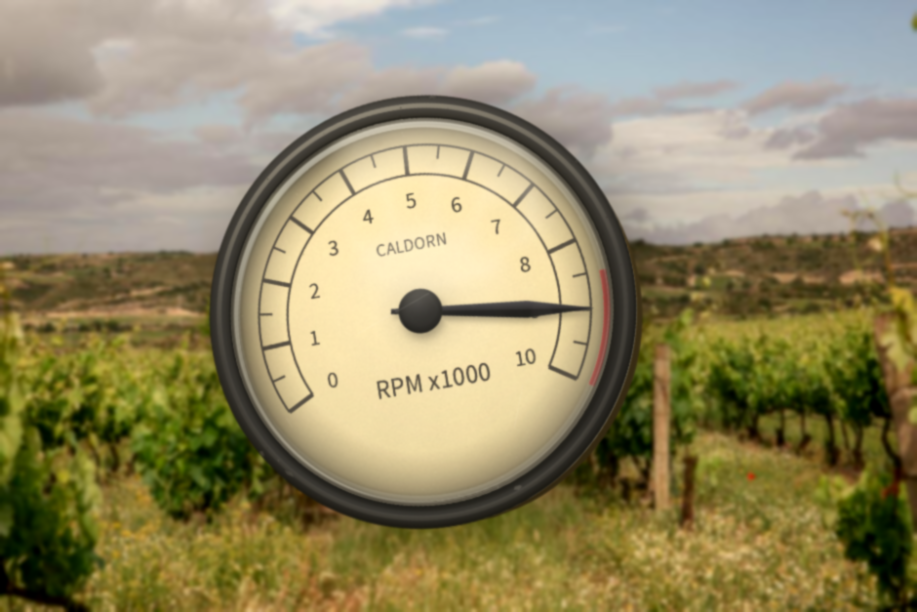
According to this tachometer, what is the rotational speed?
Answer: 9000 rpm
